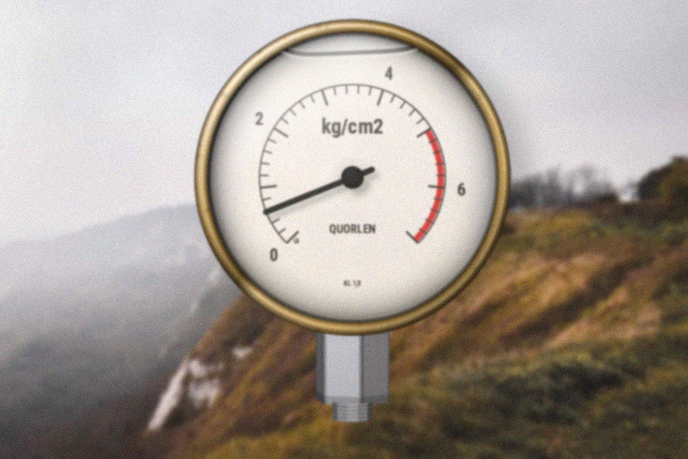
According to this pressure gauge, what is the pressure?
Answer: 0.6 kg/cm²
